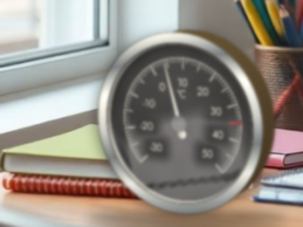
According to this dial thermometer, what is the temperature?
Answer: 5 °C
